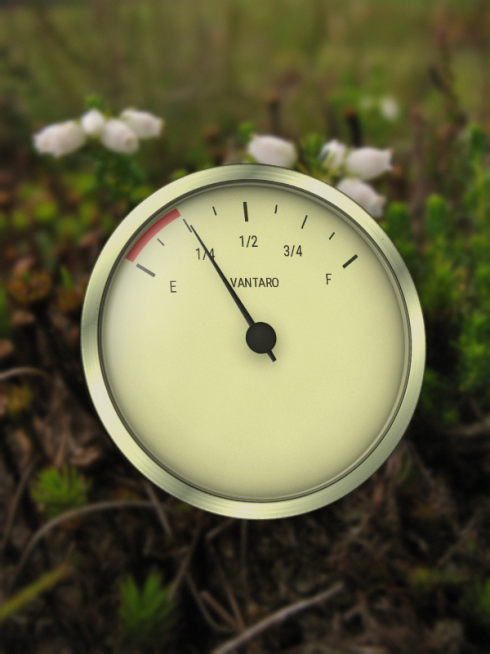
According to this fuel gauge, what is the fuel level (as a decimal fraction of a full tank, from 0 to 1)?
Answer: 0.25
